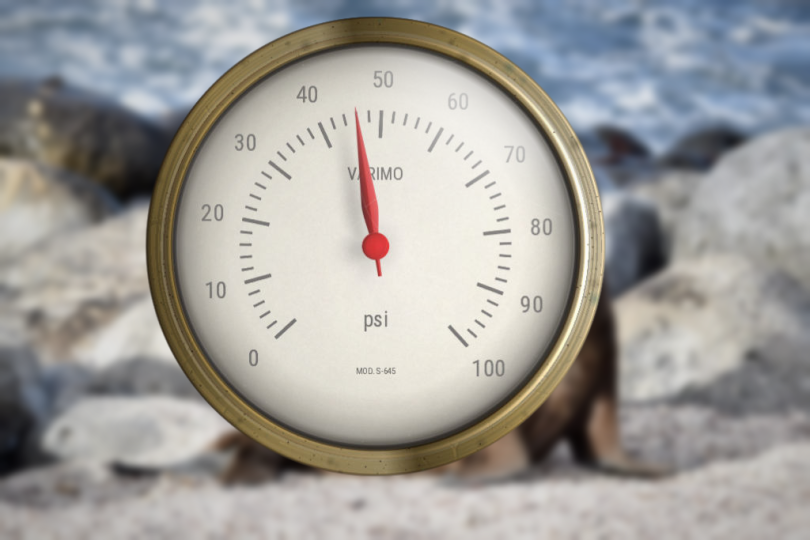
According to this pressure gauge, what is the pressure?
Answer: 46 psi
